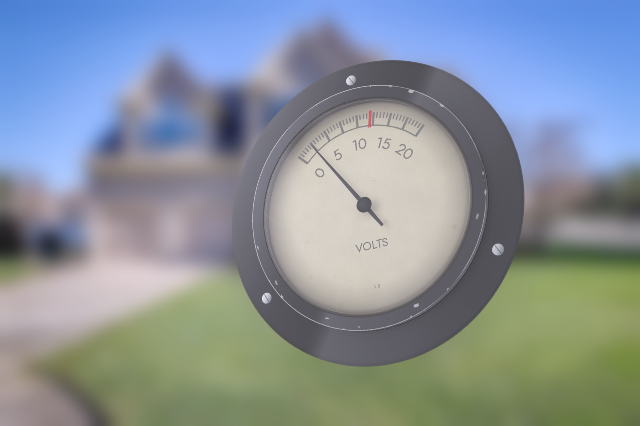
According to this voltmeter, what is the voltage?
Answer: 2.5 V
